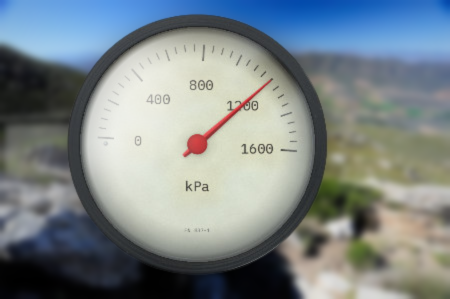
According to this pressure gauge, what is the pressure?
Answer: 1200 kPa
